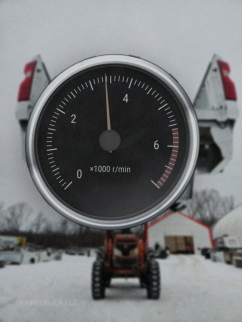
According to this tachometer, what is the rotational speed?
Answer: 3400 rpm
